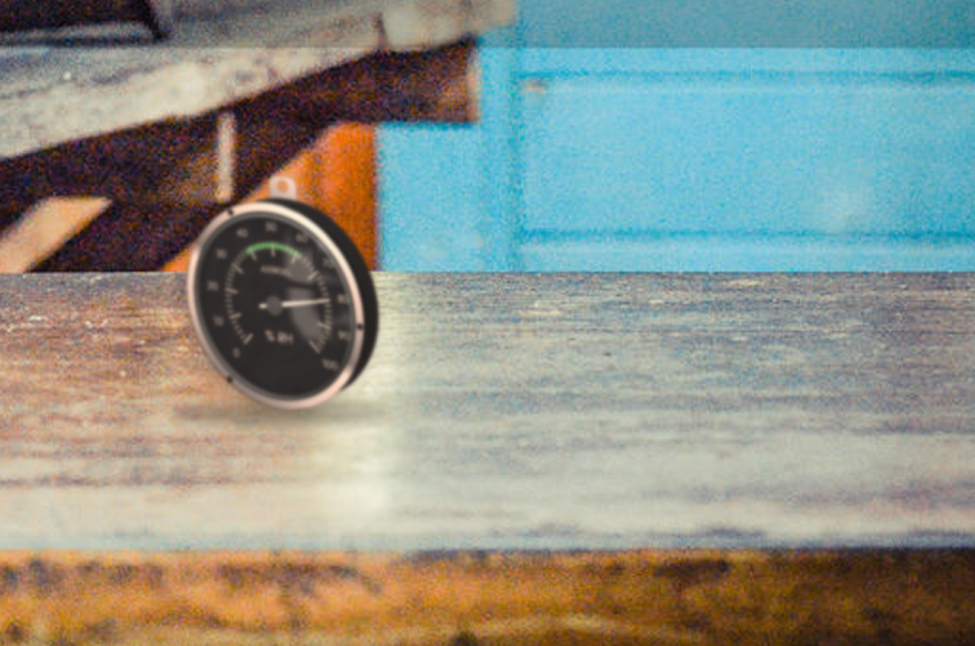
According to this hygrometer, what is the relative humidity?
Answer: 80 %
